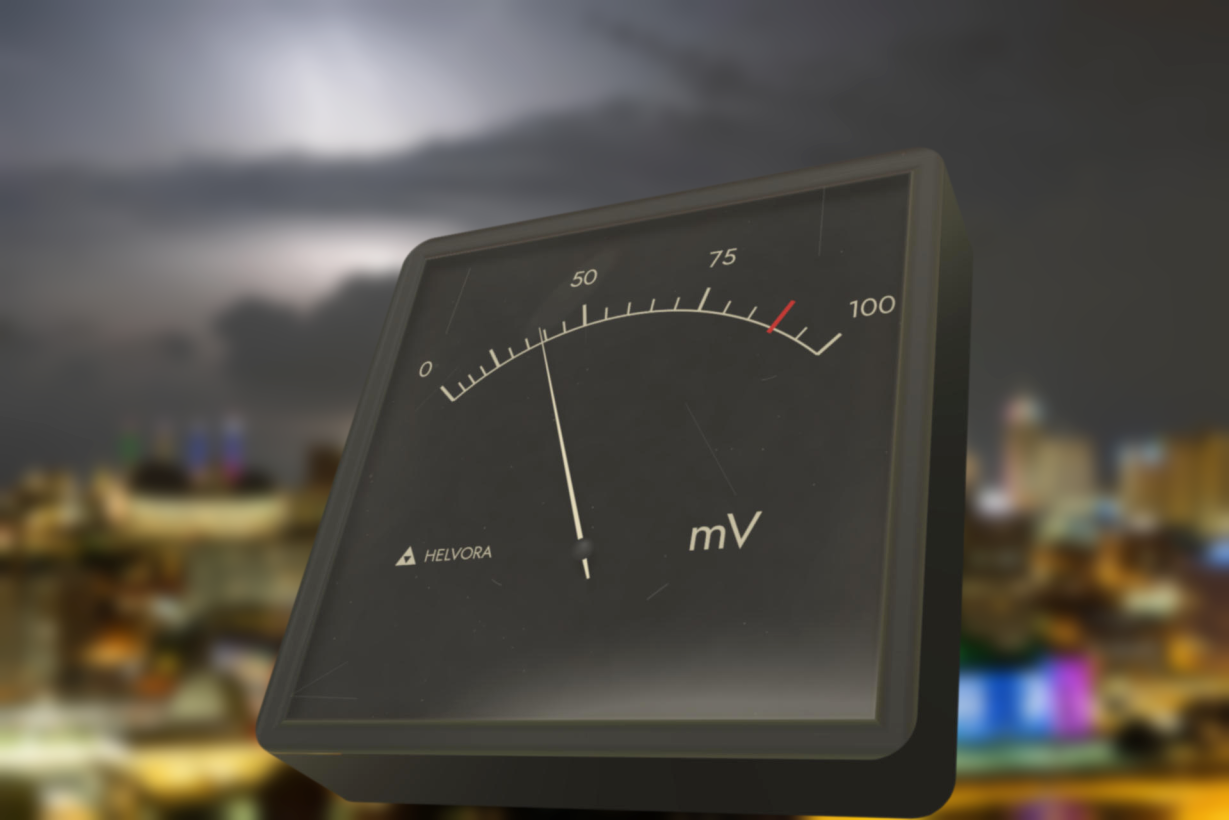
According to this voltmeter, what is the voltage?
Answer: 40 mV
